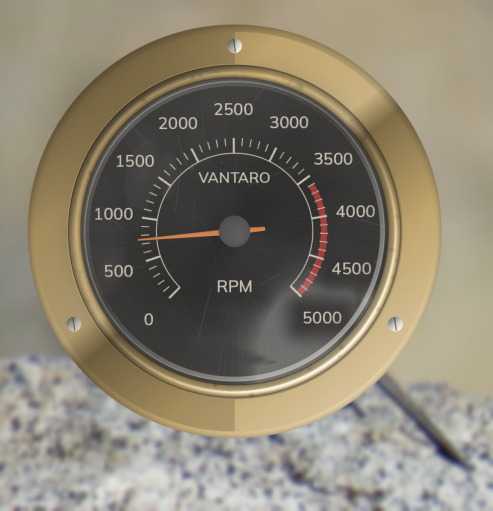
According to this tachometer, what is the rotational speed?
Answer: 750 rpm
